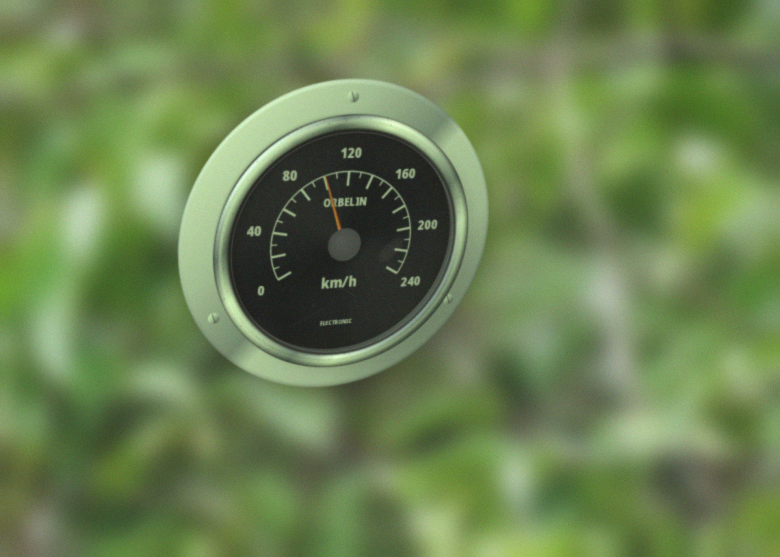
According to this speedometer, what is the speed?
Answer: 100 km/h
